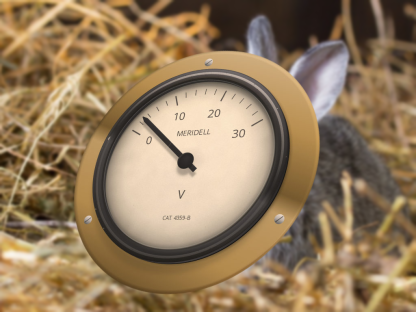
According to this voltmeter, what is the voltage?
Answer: 3 V
